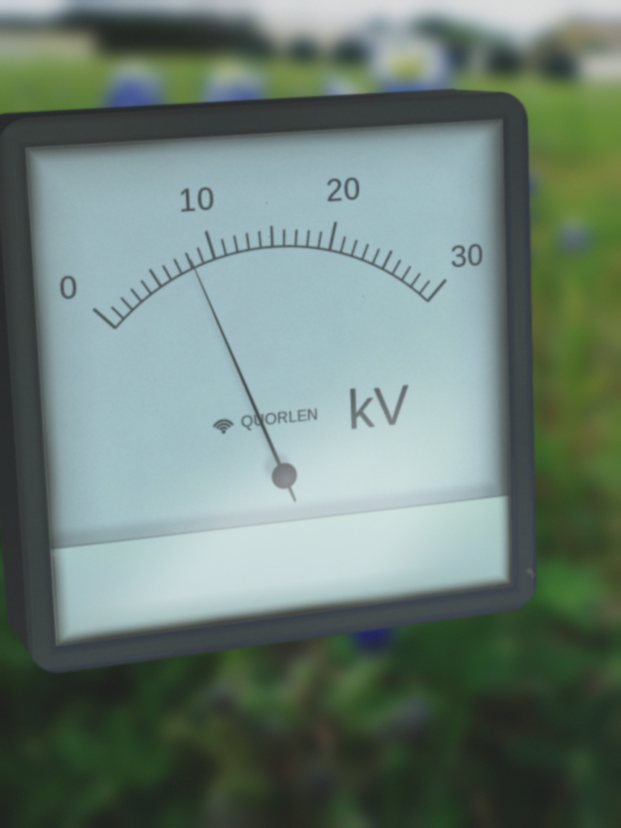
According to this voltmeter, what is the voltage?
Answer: 8 kV
